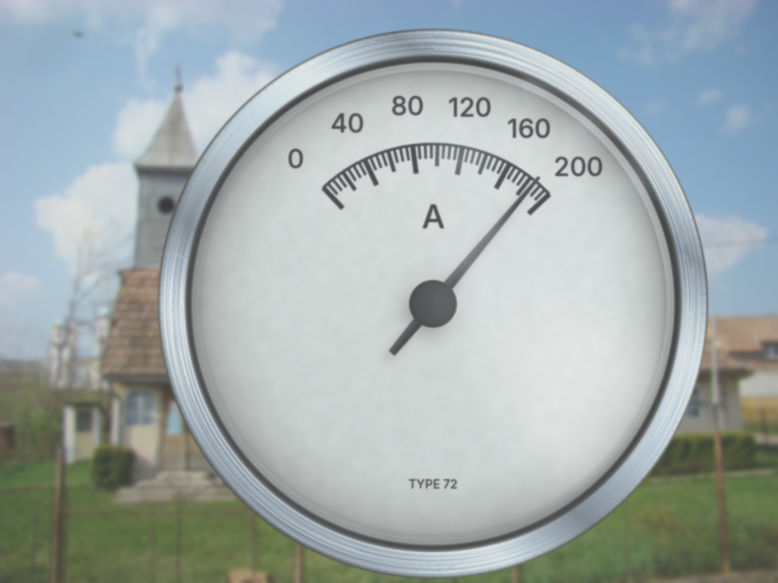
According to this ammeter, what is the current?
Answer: 185 A
